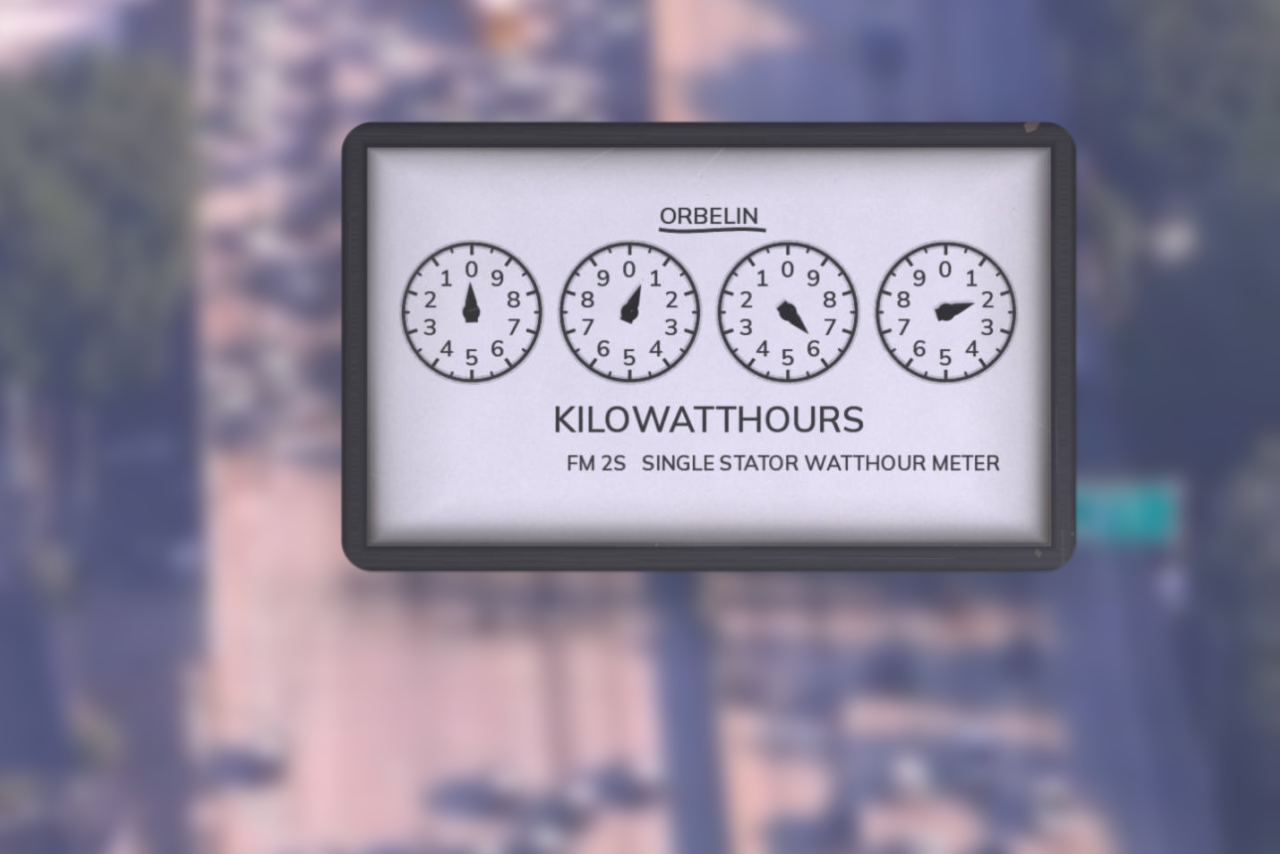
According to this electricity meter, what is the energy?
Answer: 62 kWh
